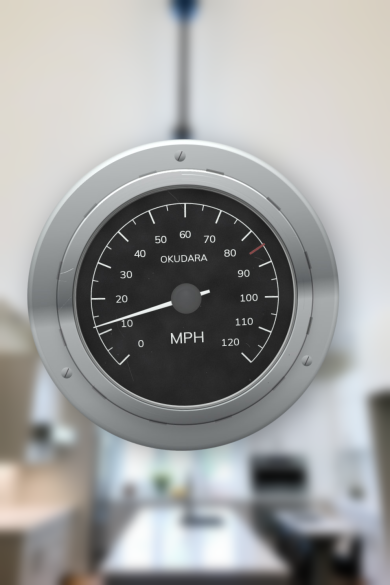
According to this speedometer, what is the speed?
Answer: 12.5 mph
